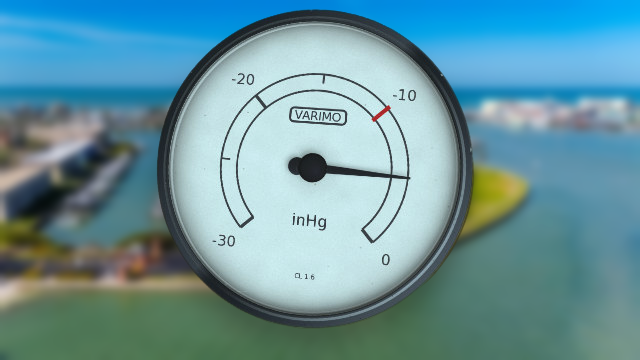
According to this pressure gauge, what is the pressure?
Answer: -5 inHg
